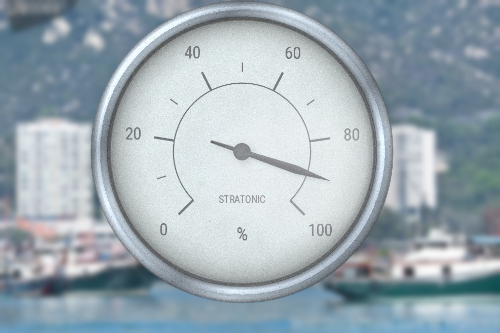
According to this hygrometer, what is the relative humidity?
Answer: 90 %
